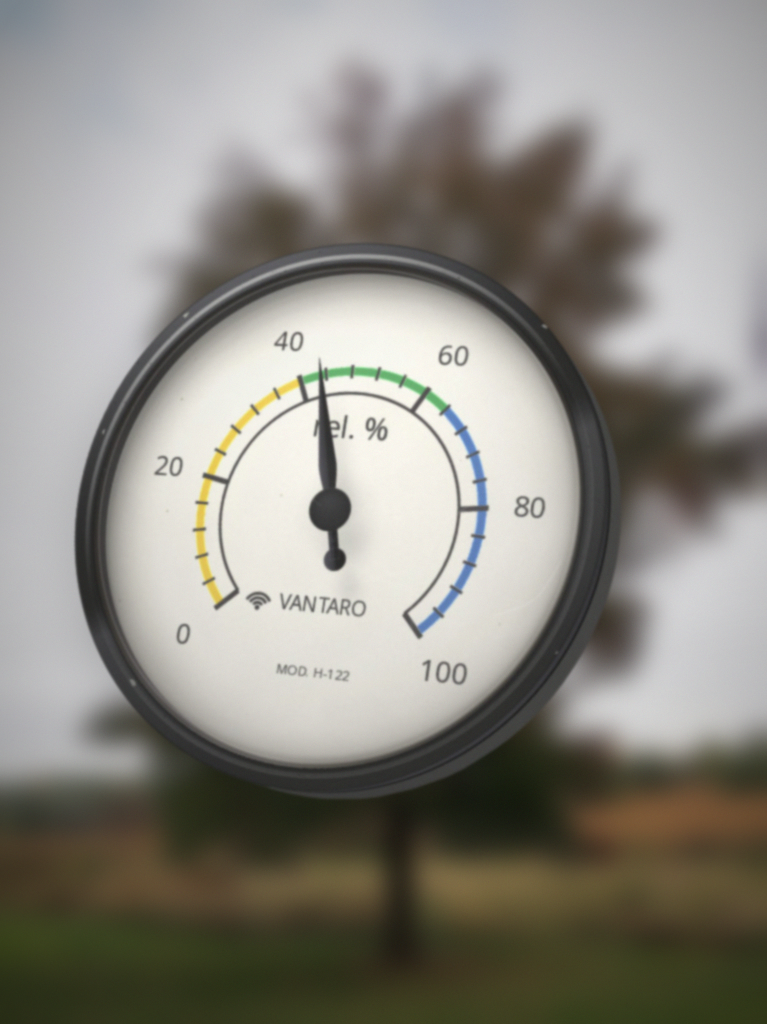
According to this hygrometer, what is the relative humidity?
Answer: 44 %
